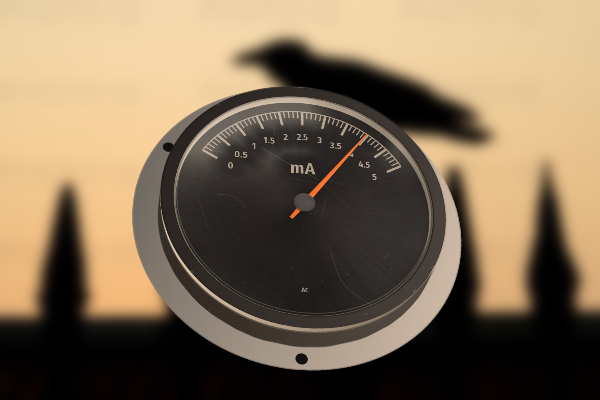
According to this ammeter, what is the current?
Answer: 4 mA
